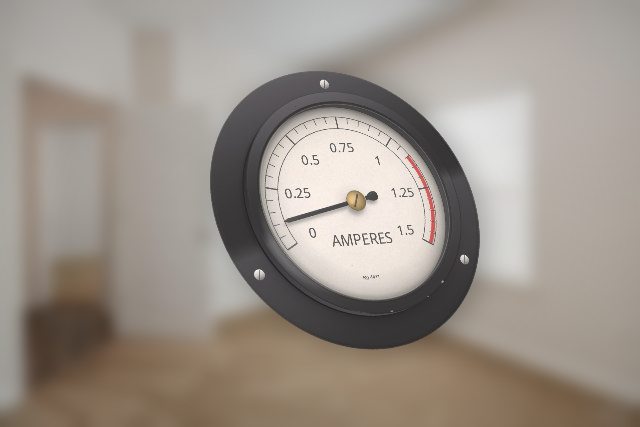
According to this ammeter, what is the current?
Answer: 0.1 A
